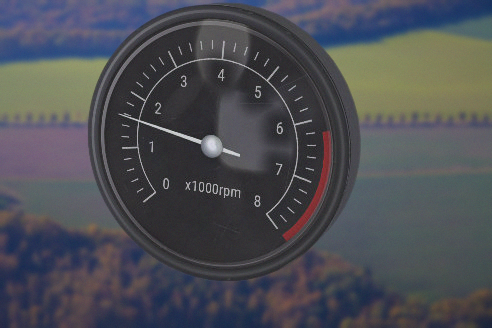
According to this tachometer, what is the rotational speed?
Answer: 1600 rpm
